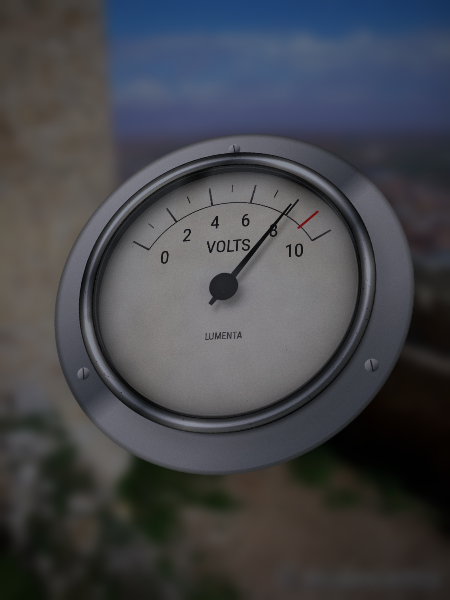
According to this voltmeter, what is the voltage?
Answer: 8 V
